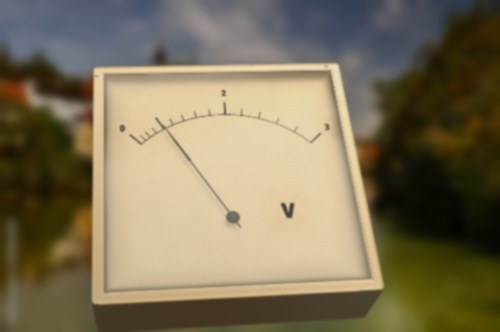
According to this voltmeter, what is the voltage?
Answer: 1 V
